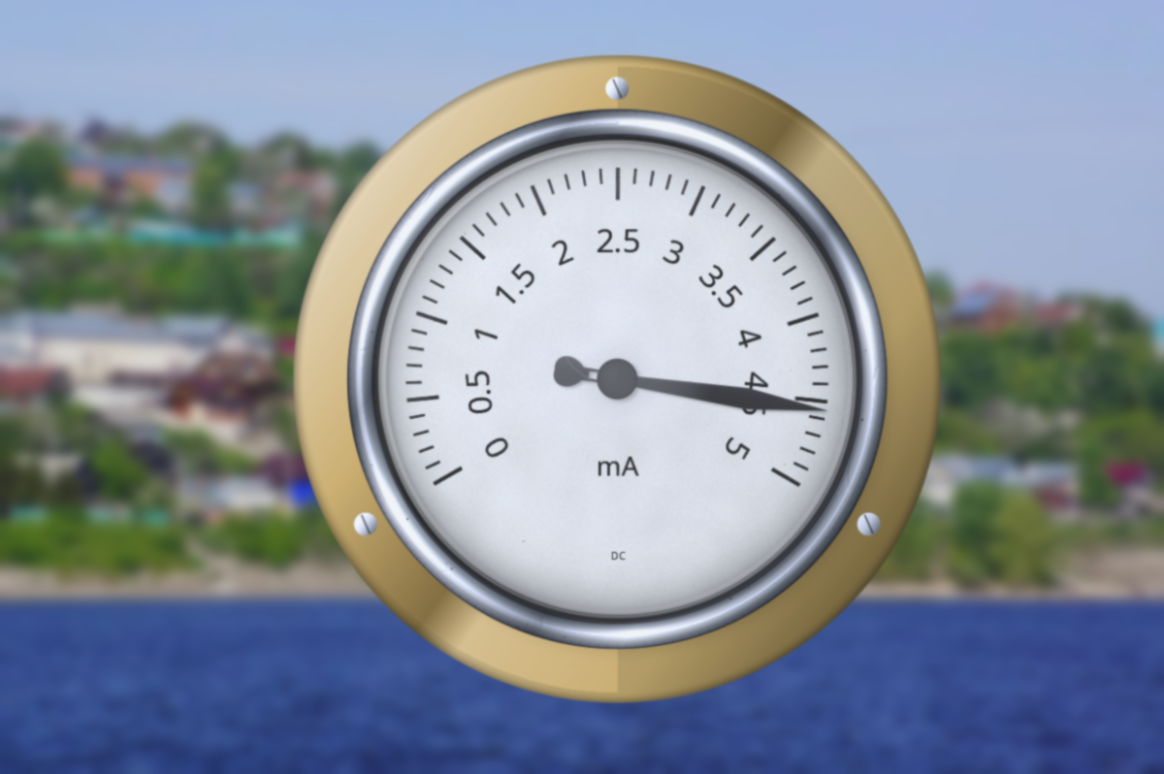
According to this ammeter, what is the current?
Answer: 4.55 mA
